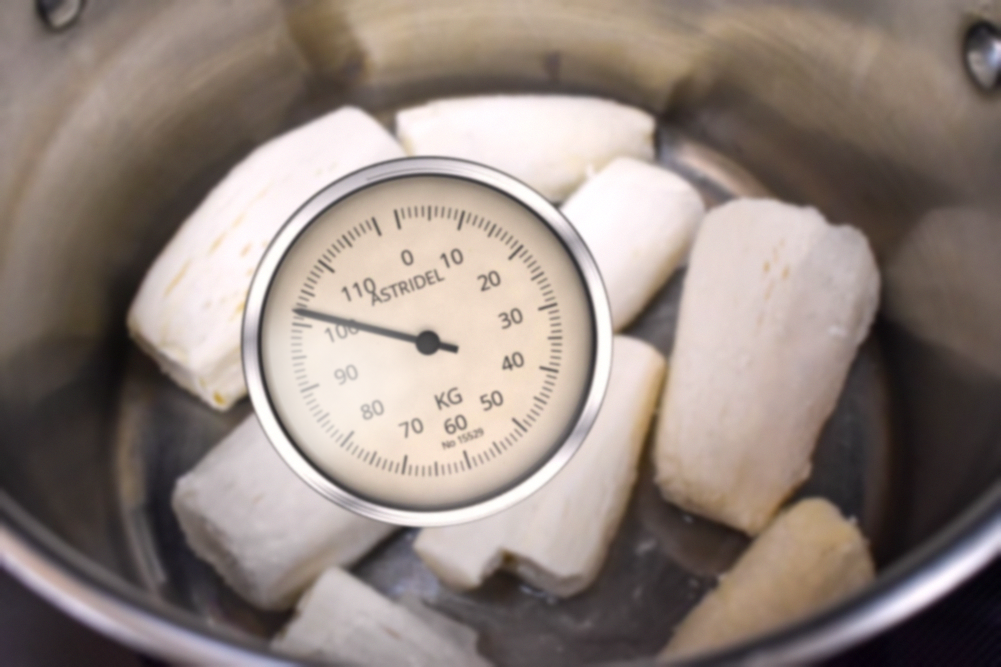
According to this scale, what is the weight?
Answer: 102 kg
